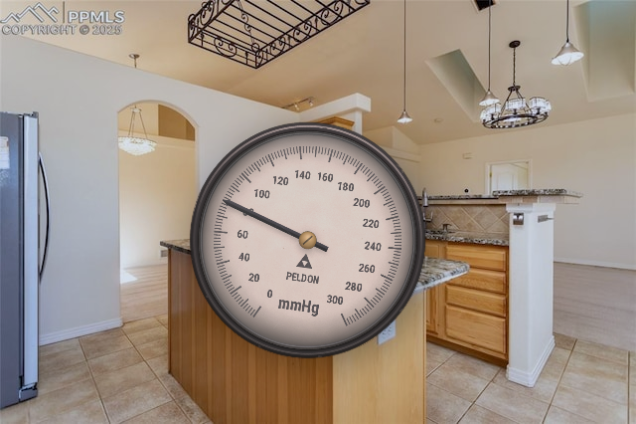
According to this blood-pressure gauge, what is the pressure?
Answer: 80 mmHg
